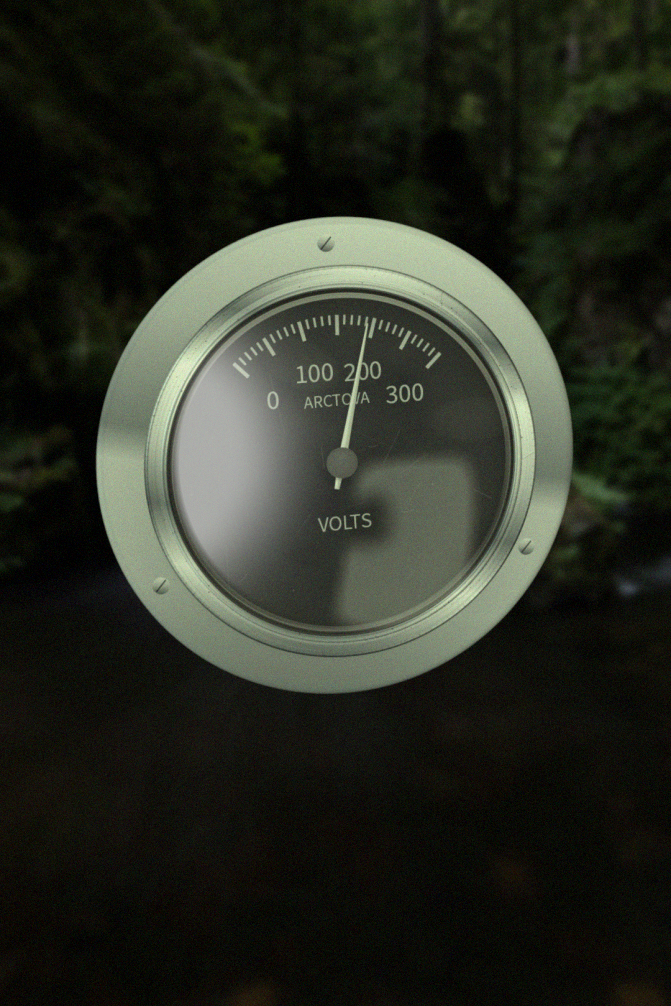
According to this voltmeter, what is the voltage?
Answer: 190 V
